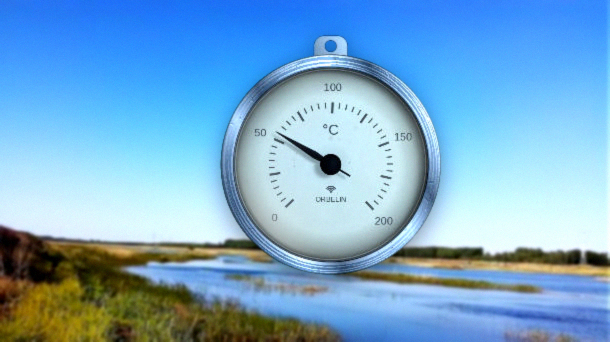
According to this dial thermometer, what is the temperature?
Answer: 55 °C
